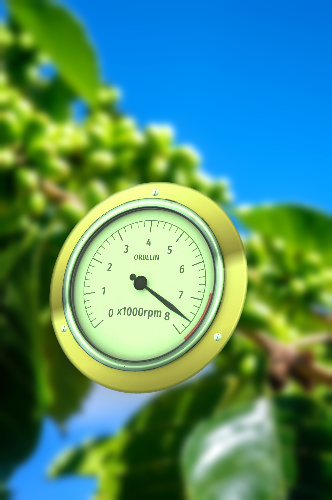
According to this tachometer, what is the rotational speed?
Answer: 7600 rpm
